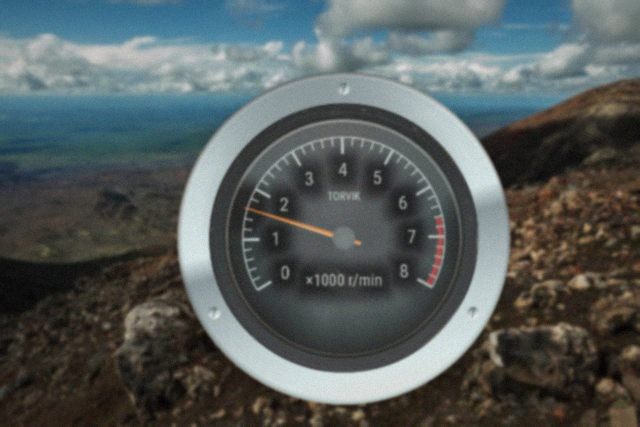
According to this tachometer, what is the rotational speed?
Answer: 1600 rpm
